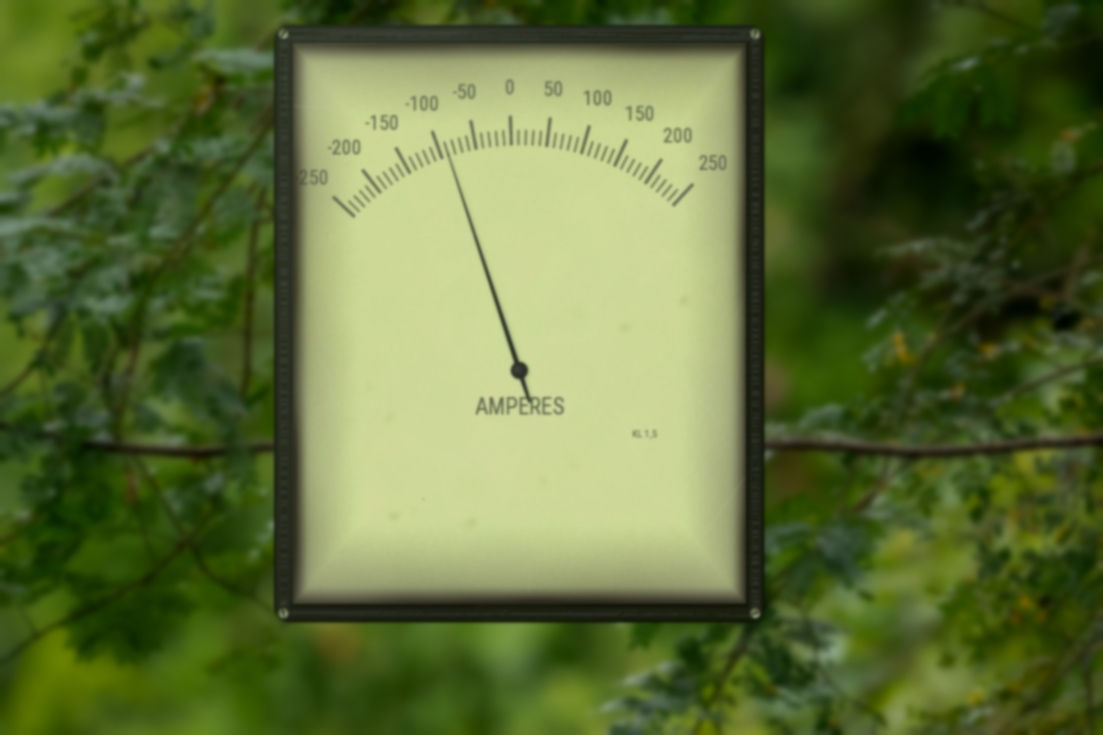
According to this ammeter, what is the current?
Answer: -90 A
